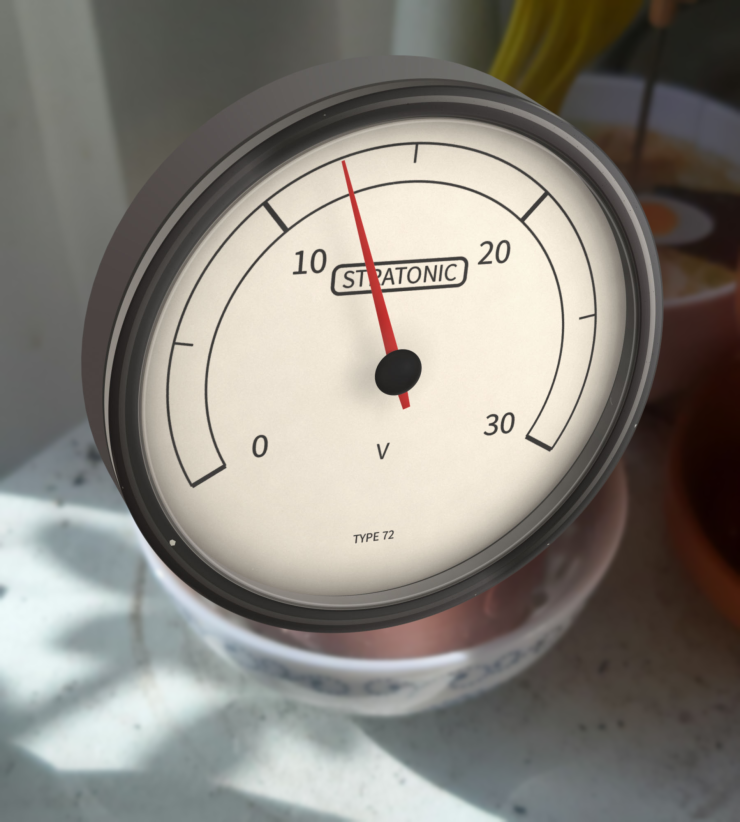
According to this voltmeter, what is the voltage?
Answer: 12.5 V
